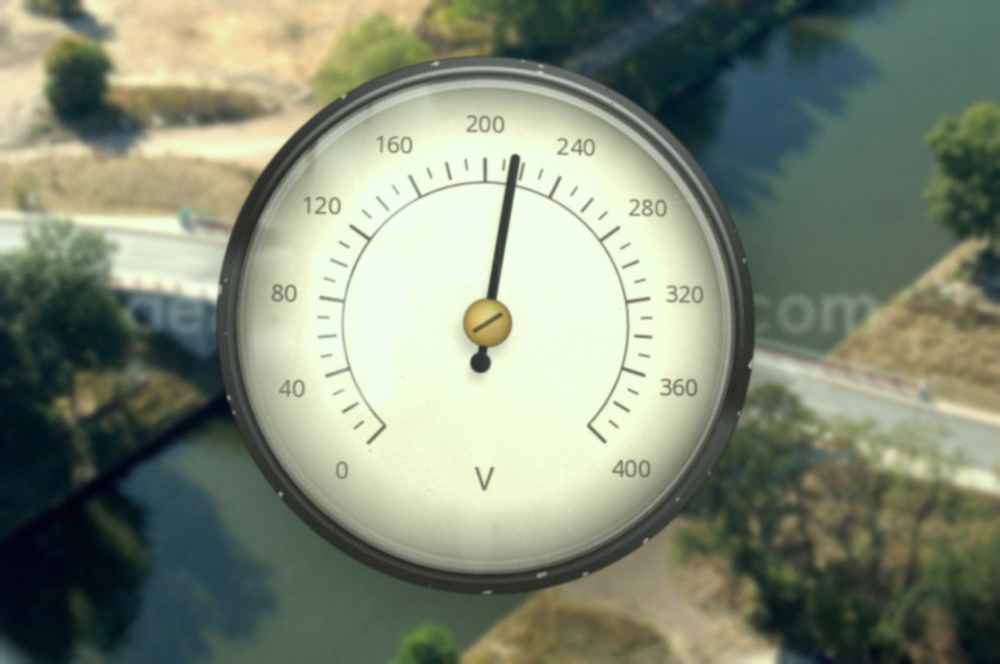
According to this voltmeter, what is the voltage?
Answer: 215 V
